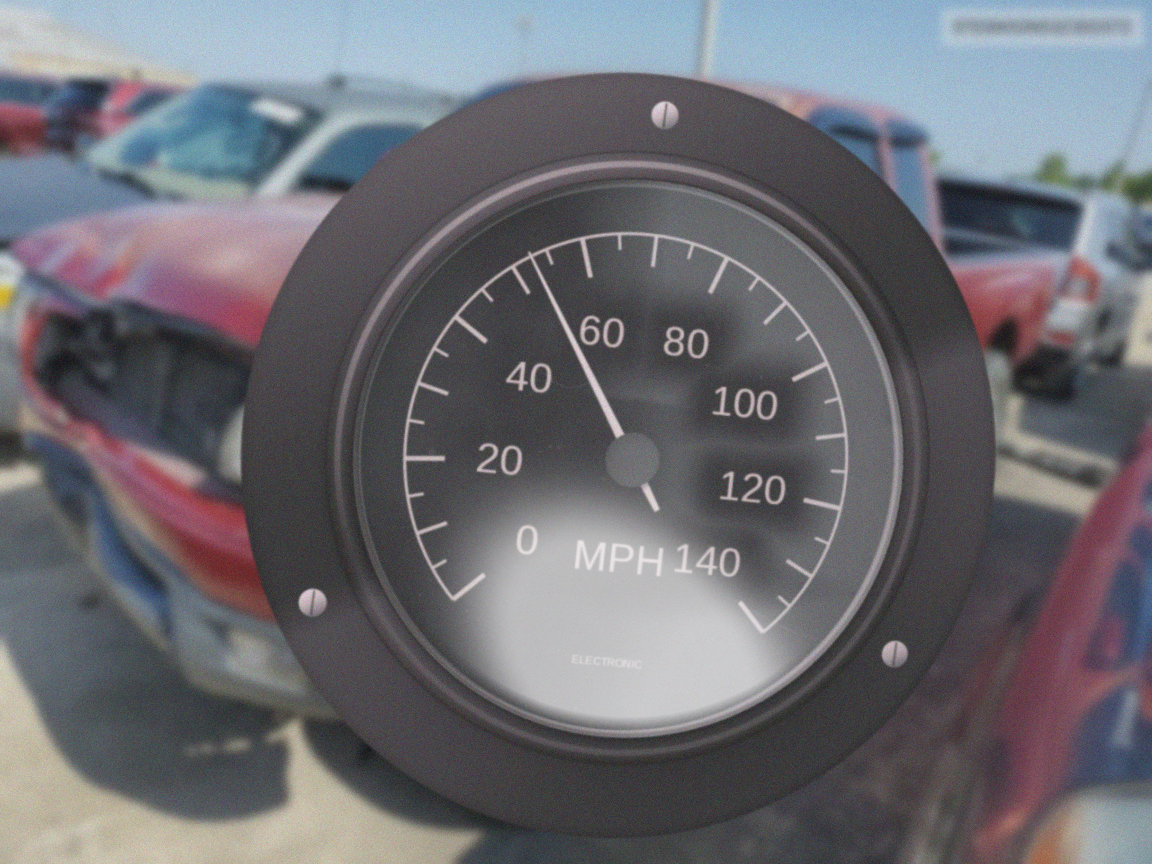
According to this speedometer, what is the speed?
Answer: 52.5 mph
